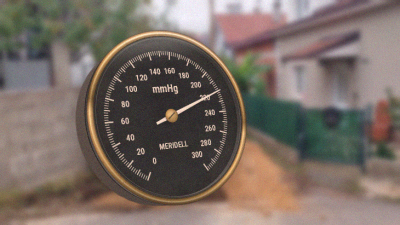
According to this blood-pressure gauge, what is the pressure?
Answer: 220 mmHg
